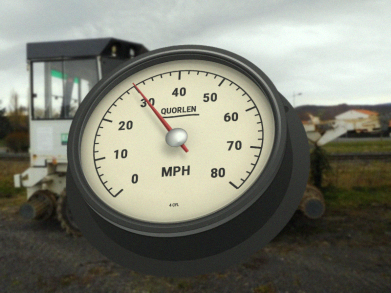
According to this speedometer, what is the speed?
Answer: 30 mph
